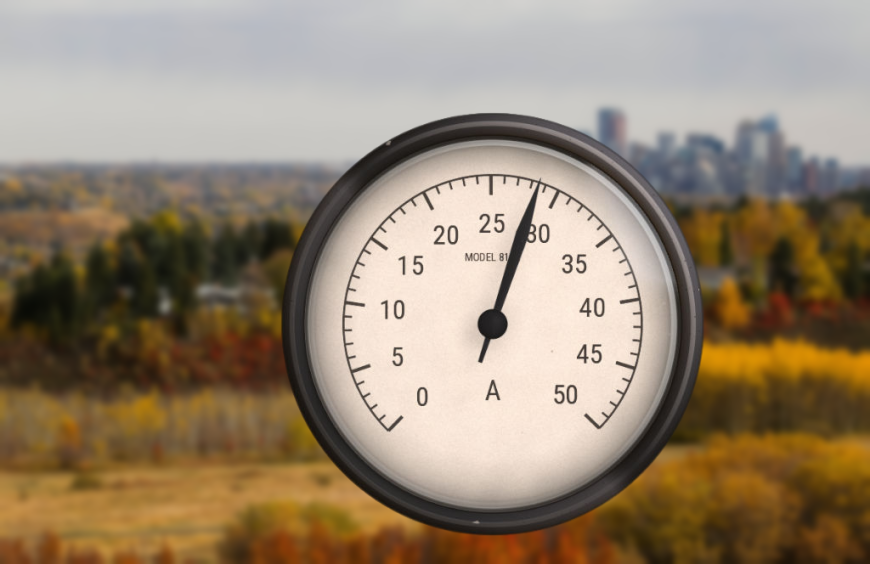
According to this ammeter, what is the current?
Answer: 28.5 A
